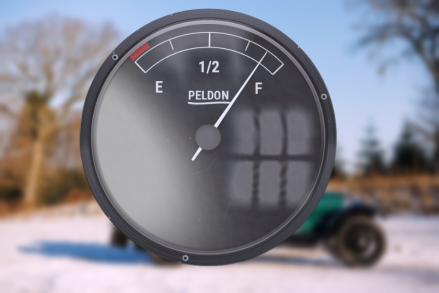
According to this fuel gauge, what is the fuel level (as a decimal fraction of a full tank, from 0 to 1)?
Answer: 0.875
